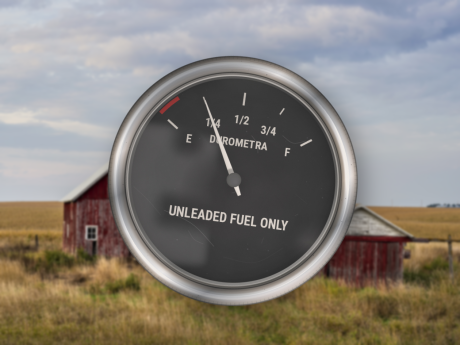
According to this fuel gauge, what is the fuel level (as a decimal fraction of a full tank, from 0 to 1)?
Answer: 0.25
